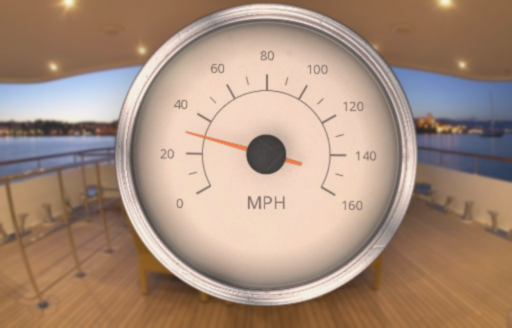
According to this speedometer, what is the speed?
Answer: 30 mph
